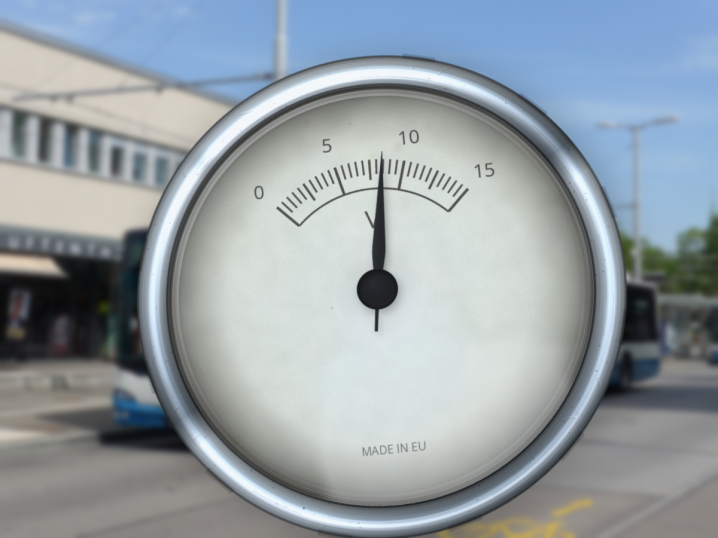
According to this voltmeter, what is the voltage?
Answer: 8.5 V
